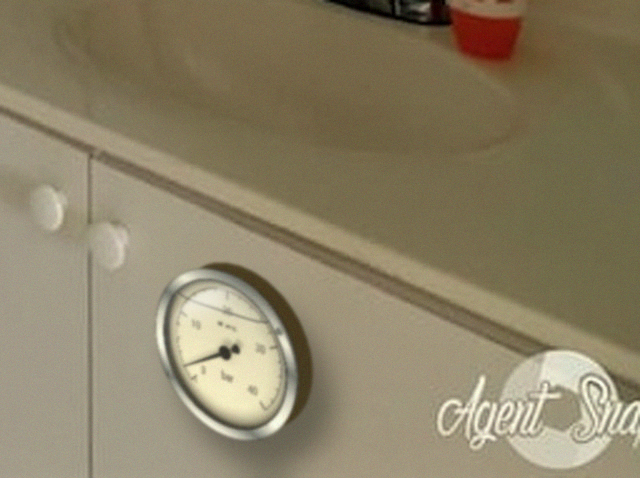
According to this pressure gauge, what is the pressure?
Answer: 2 bar
